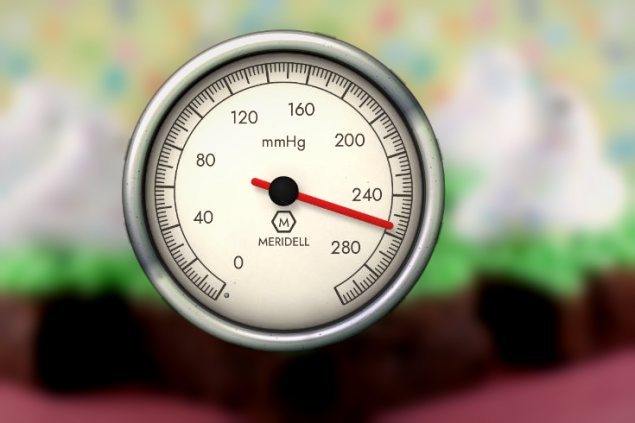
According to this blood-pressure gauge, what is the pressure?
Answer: 256 mmHg
